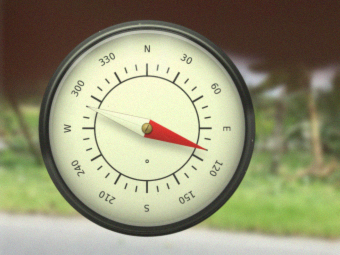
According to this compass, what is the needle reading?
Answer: 110 °
